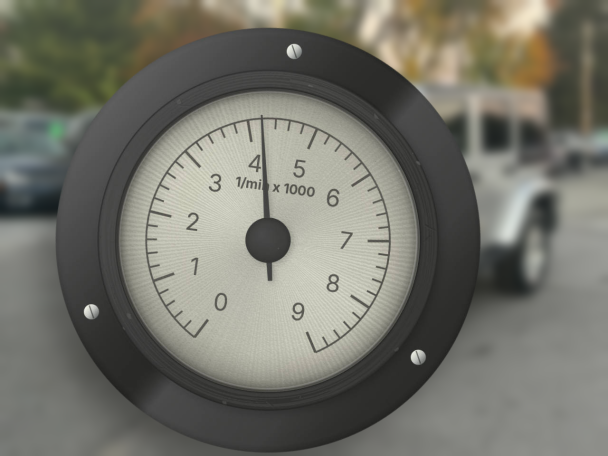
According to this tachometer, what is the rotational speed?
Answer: 4200 rpm
